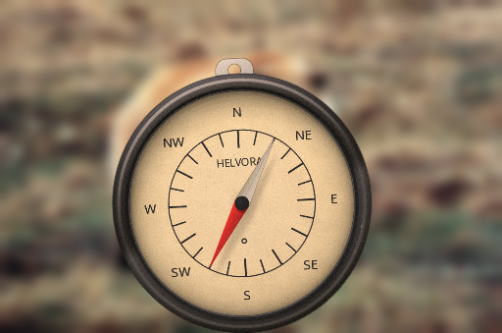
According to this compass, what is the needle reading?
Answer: 210 °
